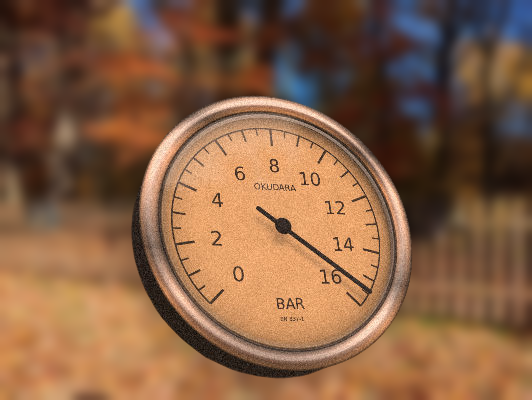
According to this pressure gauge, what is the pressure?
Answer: 15.5 bar
